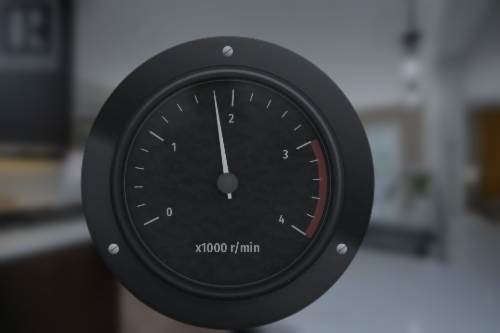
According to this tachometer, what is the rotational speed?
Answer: 1800 rpm
